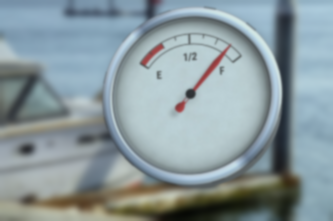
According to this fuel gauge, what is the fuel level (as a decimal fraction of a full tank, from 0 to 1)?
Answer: 0.875
